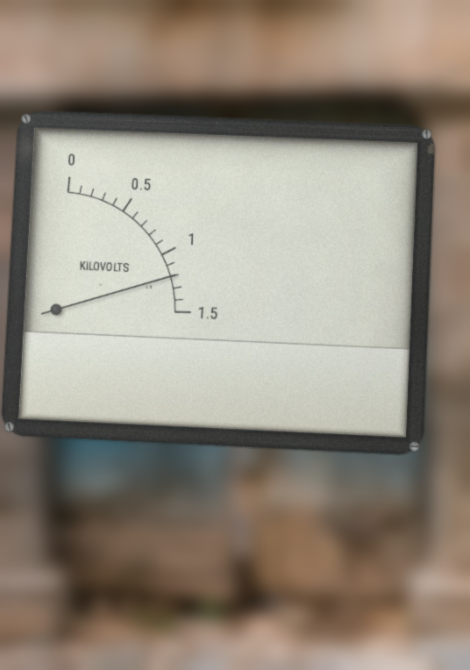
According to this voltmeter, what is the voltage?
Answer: 1.2 kV
